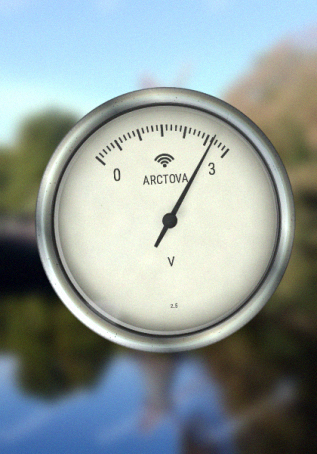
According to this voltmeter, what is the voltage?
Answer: 2.6 V
